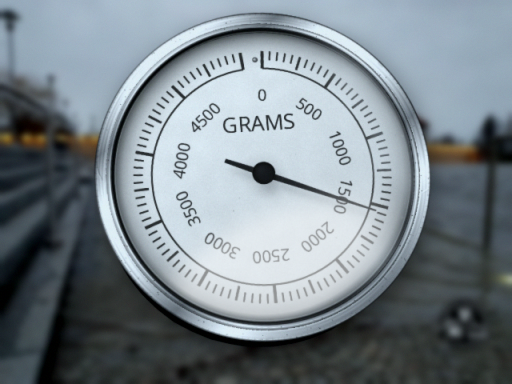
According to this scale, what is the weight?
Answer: 1550 g
